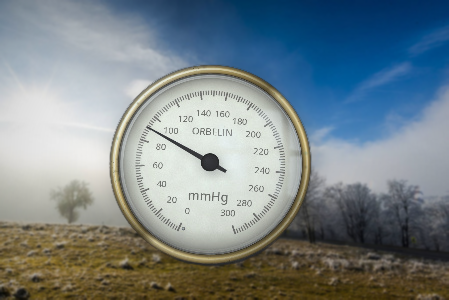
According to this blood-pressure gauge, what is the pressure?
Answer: 90 mmHg
